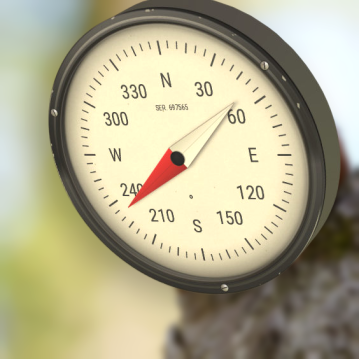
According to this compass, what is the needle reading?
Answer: 232.5 °
